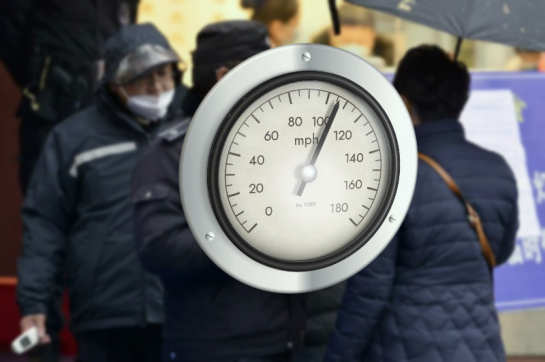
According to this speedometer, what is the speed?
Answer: 105 mph
